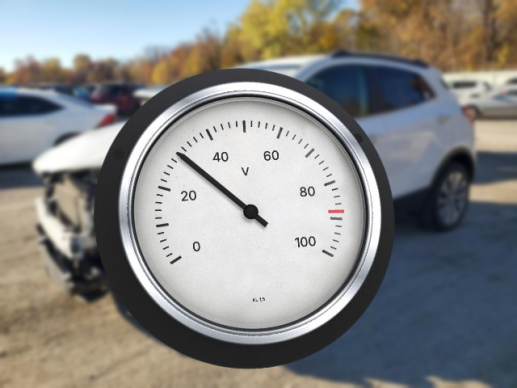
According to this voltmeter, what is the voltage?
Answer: 30 V
